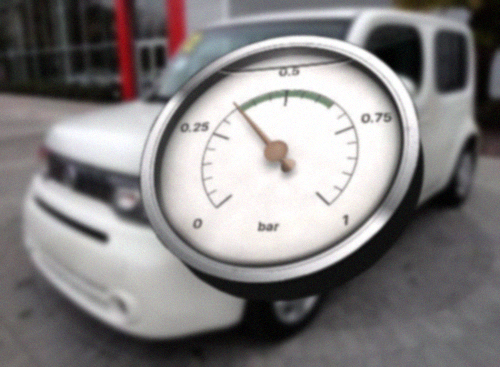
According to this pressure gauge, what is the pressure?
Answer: 0.35 bar
